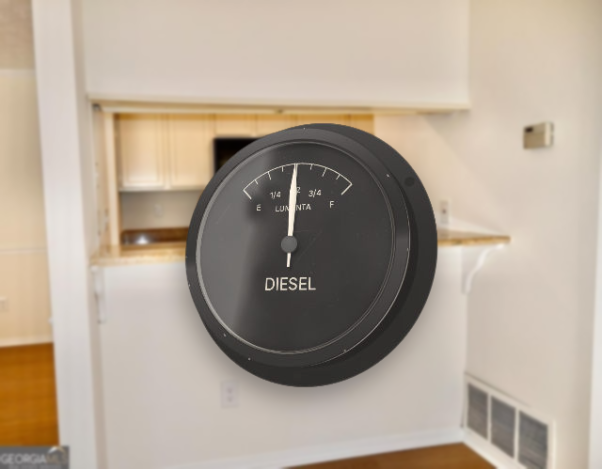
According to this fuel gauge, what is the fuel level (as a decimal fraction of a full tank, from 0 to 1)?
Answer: 0.5
